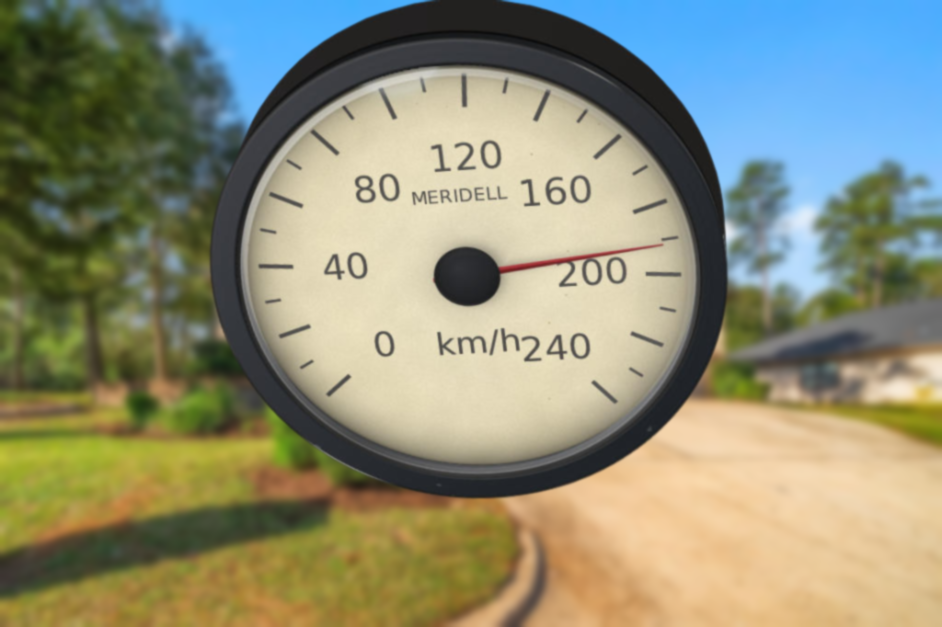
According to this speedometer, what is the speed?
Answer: 190 km/h
